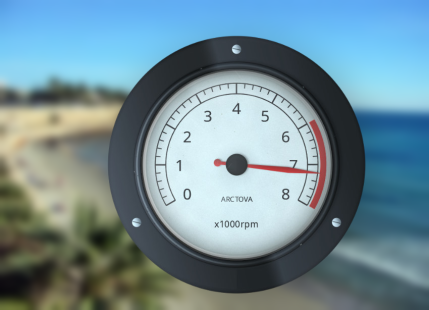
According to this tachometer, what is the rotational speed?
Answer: 7200 rpm
